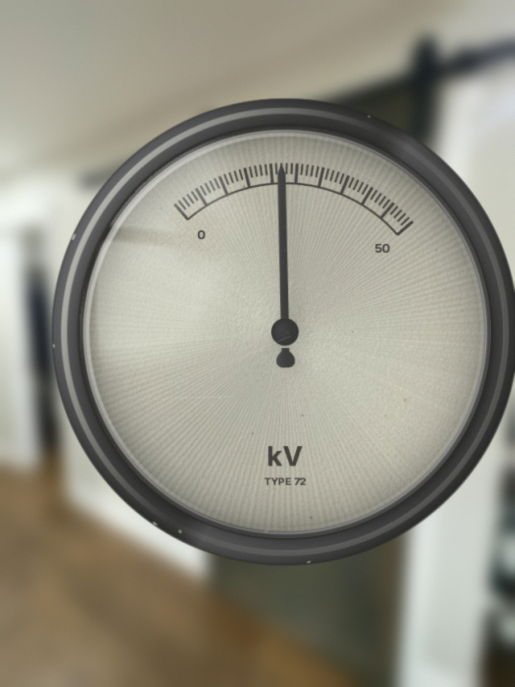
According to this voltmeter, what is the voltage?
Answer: 22 kV
